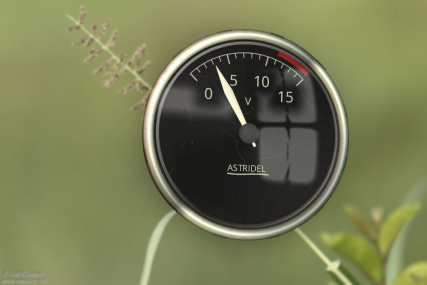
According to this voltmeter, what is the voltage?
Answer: 3 V
